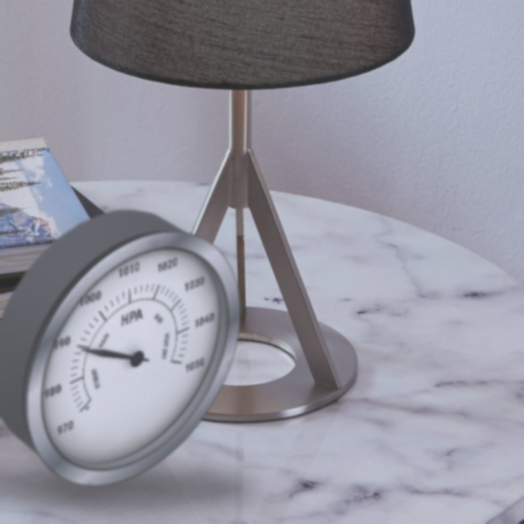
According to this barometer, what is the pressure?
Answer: 990 hPa
